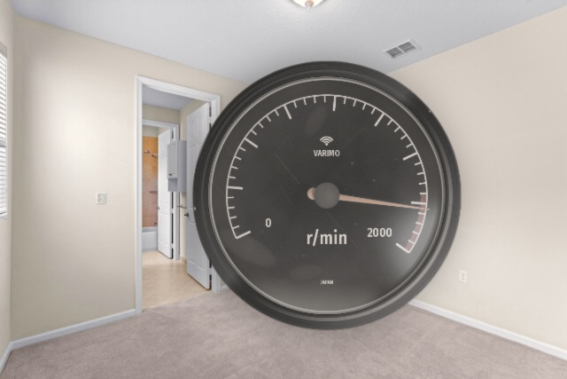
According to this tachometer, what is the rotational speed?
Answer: 1775 rpm
